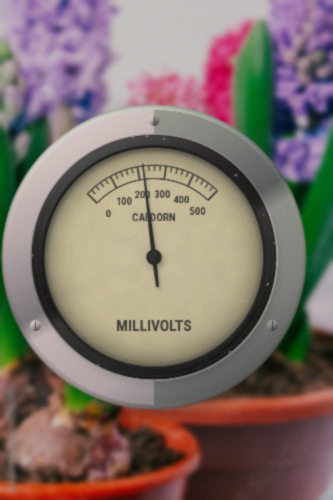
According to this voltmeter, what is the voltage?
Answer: 220 mV
